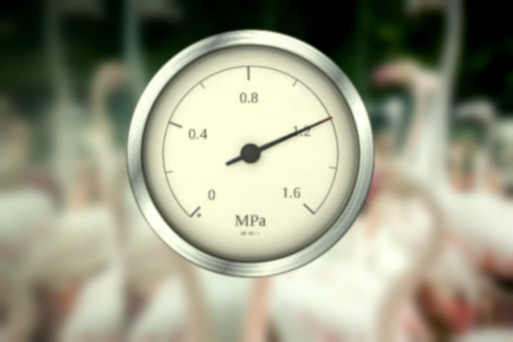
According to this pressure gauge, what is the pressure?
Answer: 1.2 MPa
